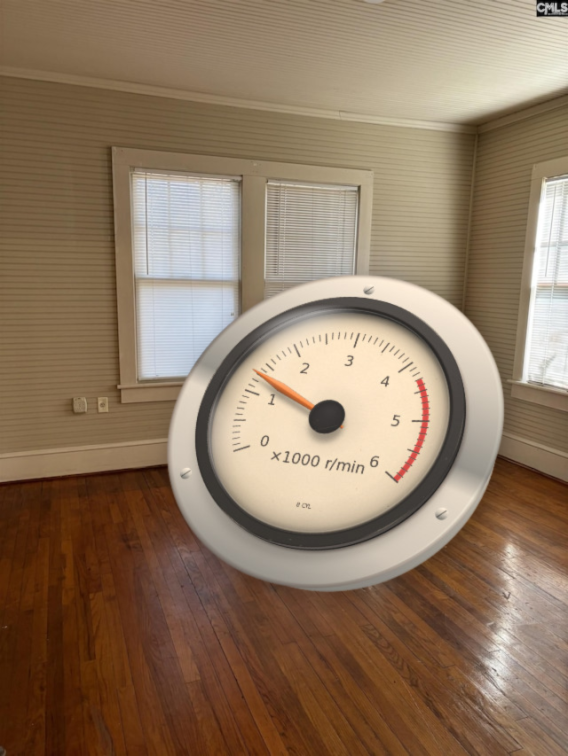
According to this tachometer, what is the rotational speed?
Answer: 1300 rpm
